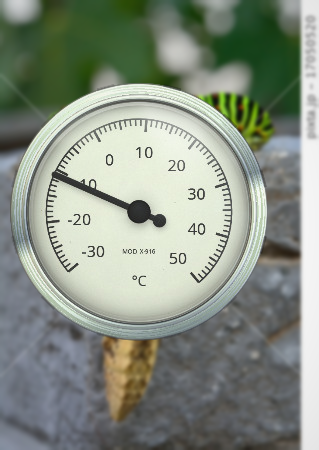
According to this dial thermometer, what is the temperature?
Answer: -11 °C
